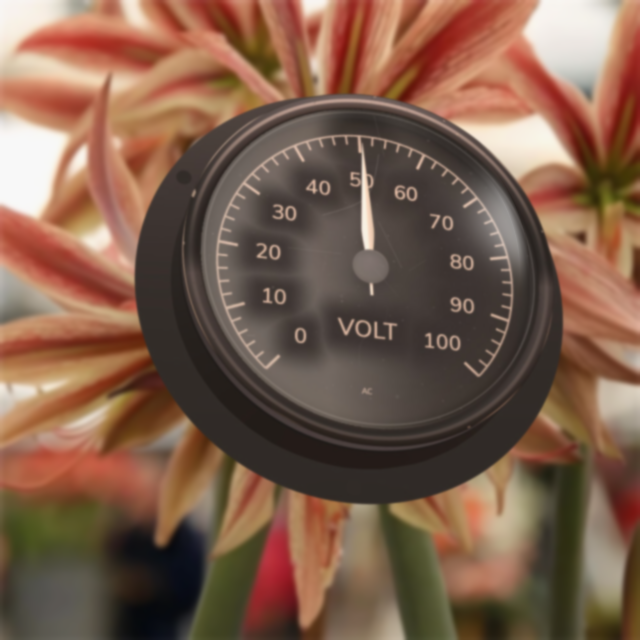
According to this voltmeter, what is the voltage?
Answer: 50 V
